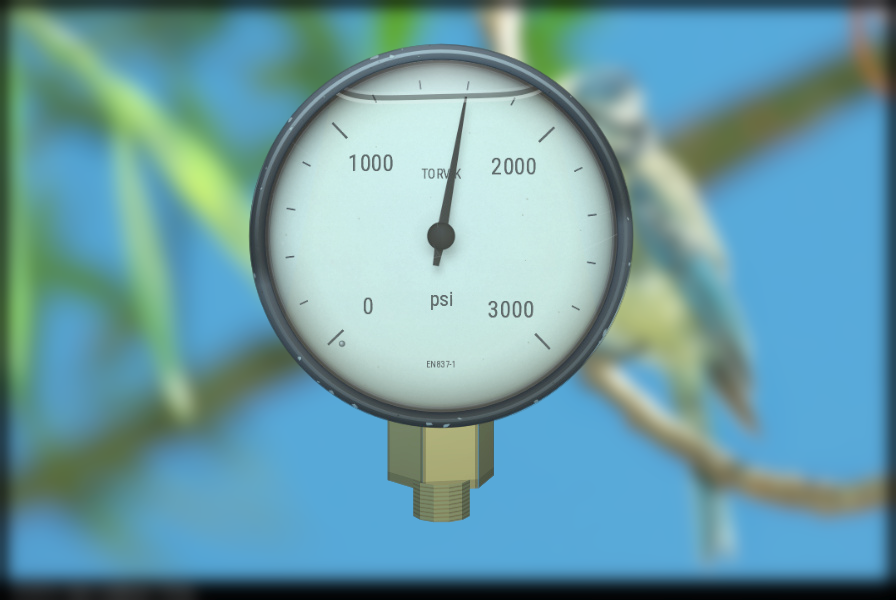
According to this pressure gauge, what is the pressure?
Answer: 1600 psi
